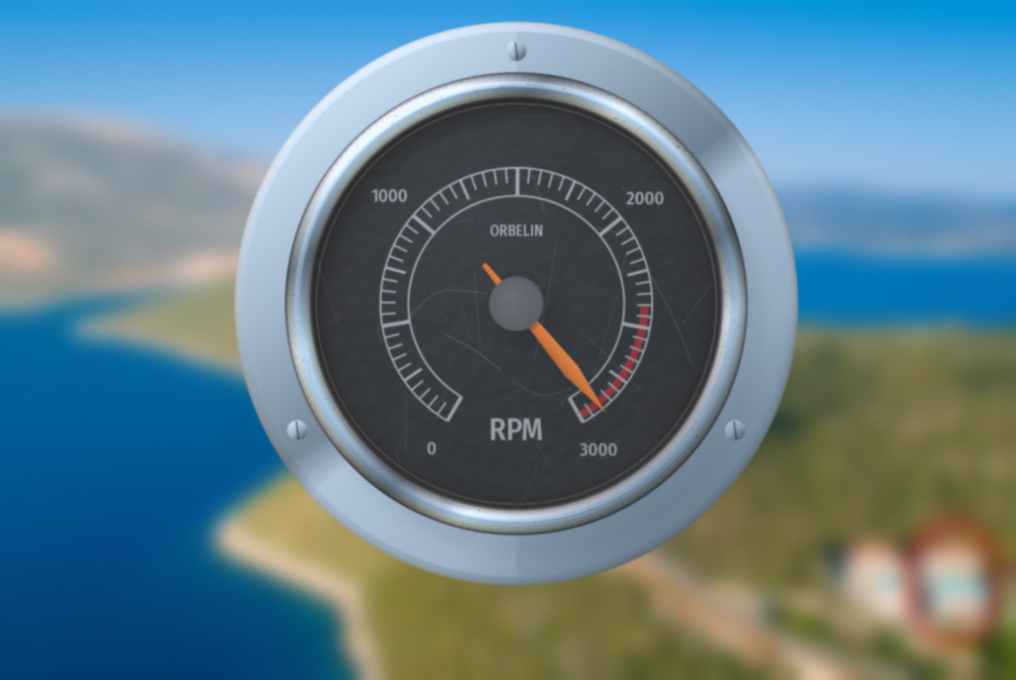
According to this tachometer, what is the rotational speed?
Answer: 2900 rpm
